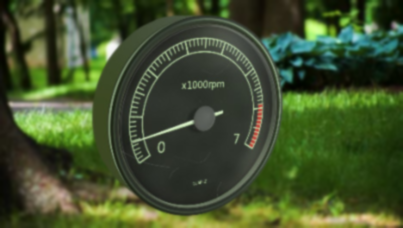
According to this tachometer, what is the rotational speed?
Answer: 500 rpm
